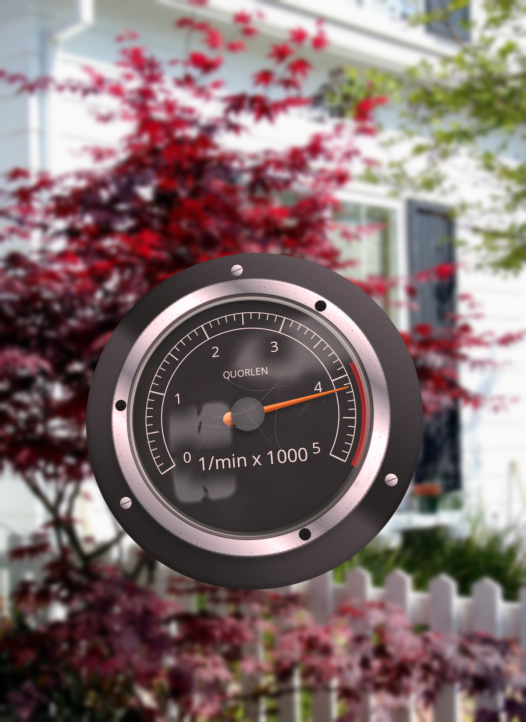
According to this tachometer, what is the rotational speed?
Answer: 4150 rpm
